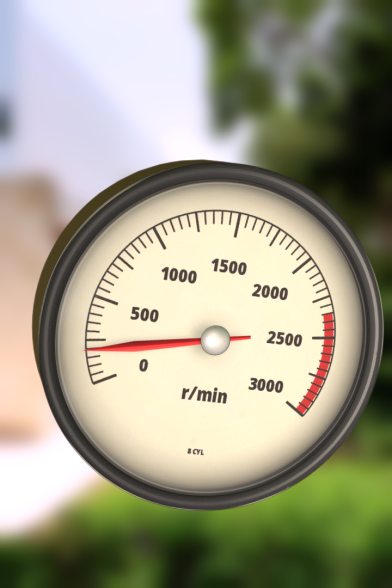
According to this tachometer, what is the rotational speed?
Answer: 200 rpm
